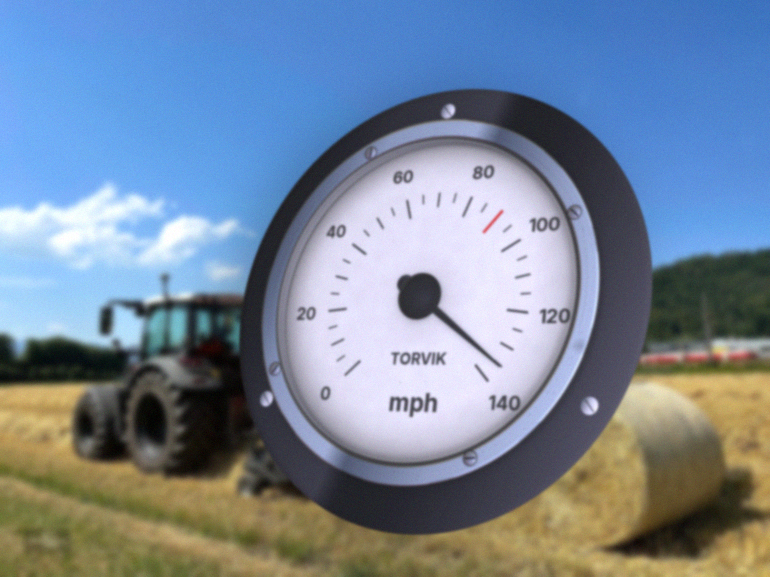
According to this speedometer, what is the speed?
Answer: 135 mph
